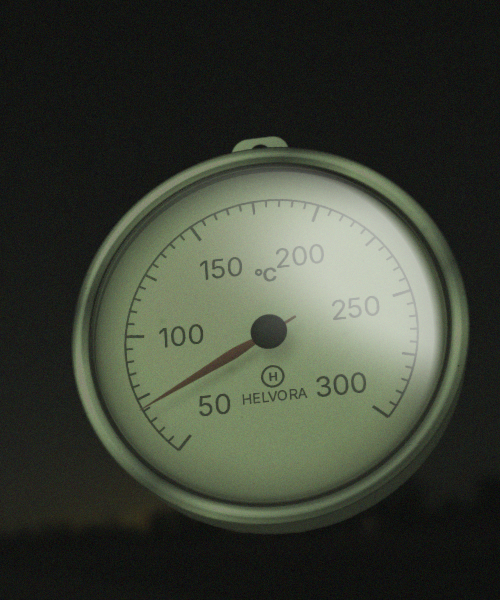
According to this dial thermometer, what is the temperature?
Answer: 70 °C
